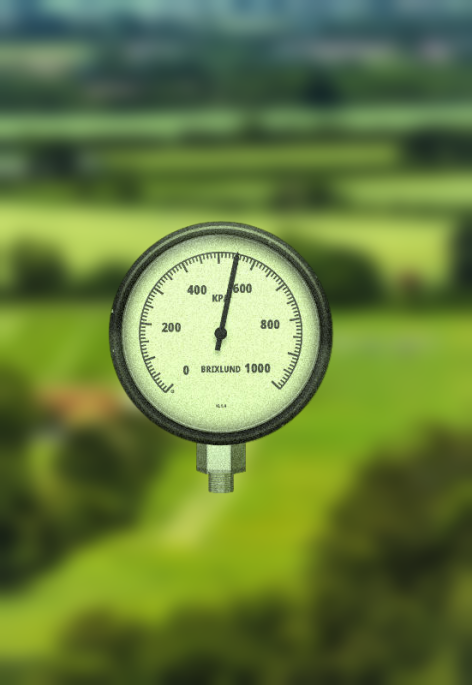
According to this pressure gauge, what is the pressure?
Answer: 550 kPa
